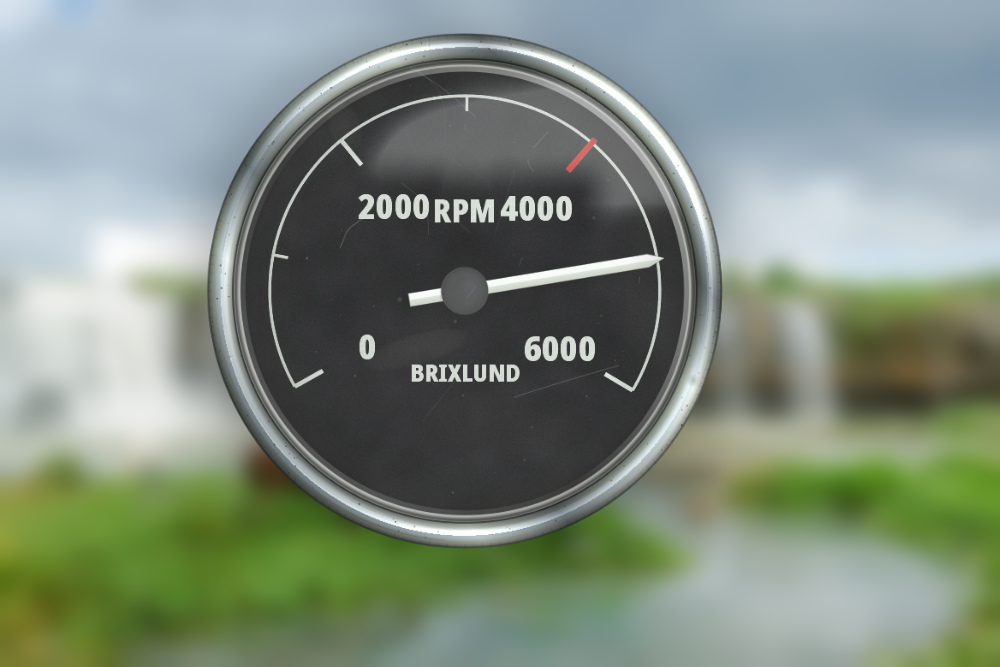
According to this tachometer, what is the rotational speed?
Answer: 5000 rpm
